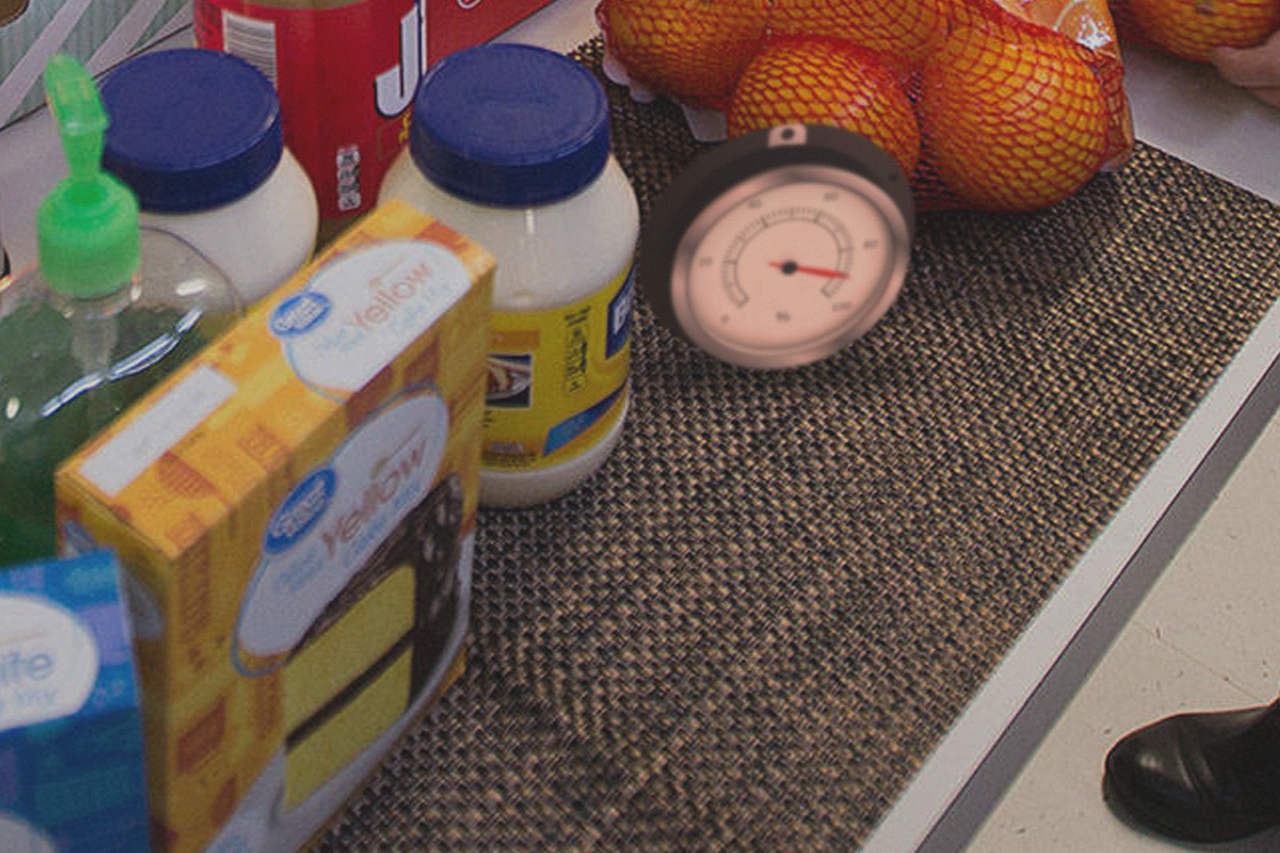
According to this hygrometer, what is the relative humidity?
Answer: 90 %
